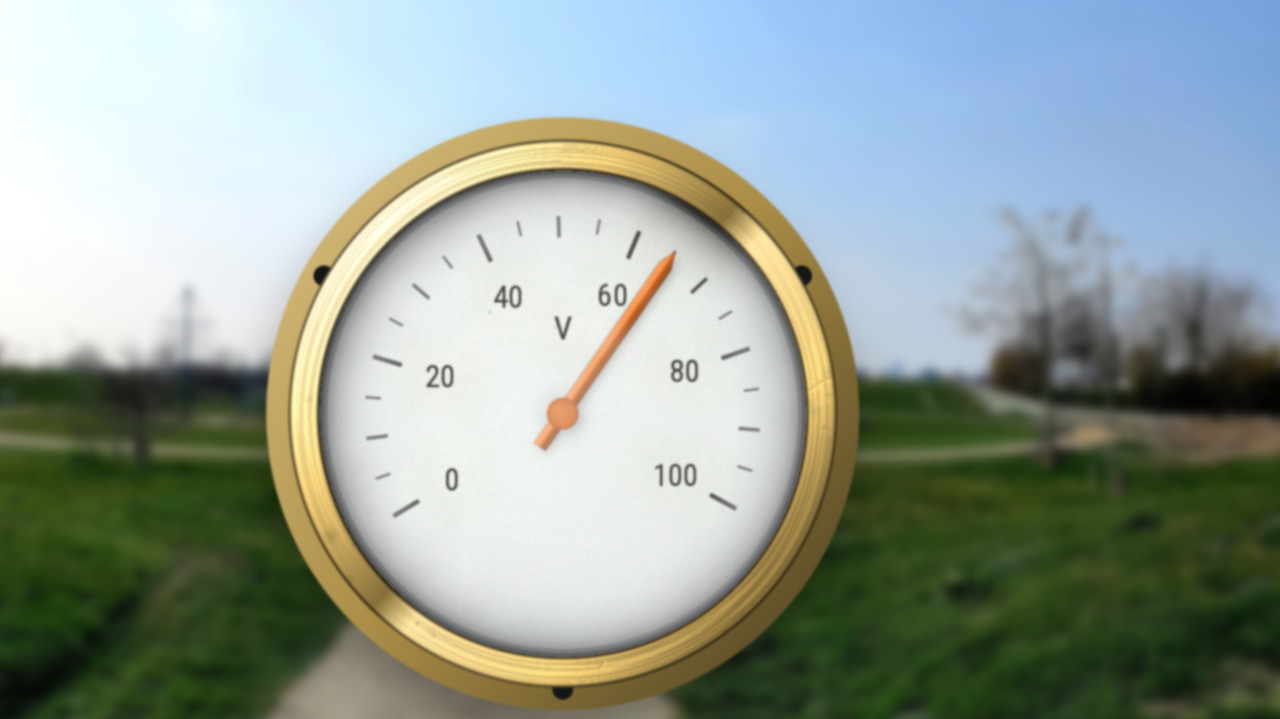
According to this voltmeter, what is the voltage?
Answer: 65 V
